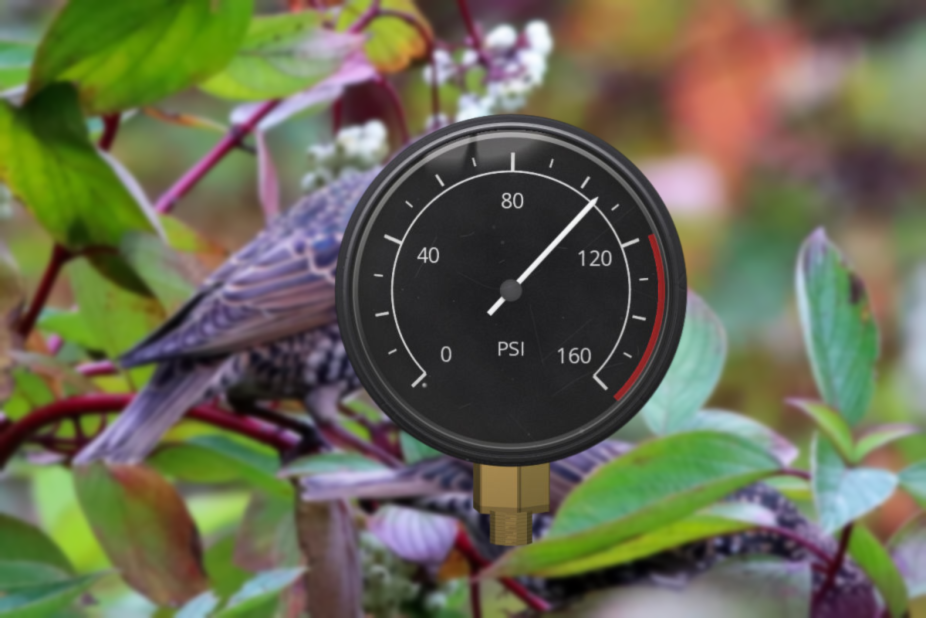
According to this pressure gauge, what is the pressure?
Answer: 105 psi
